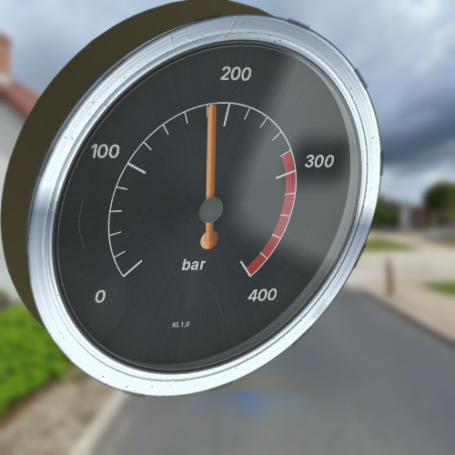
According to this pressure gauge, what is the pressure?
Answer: 180 bar
